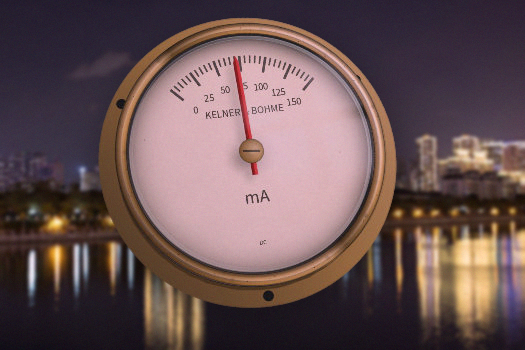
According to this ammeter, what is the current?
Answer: 70 mA
